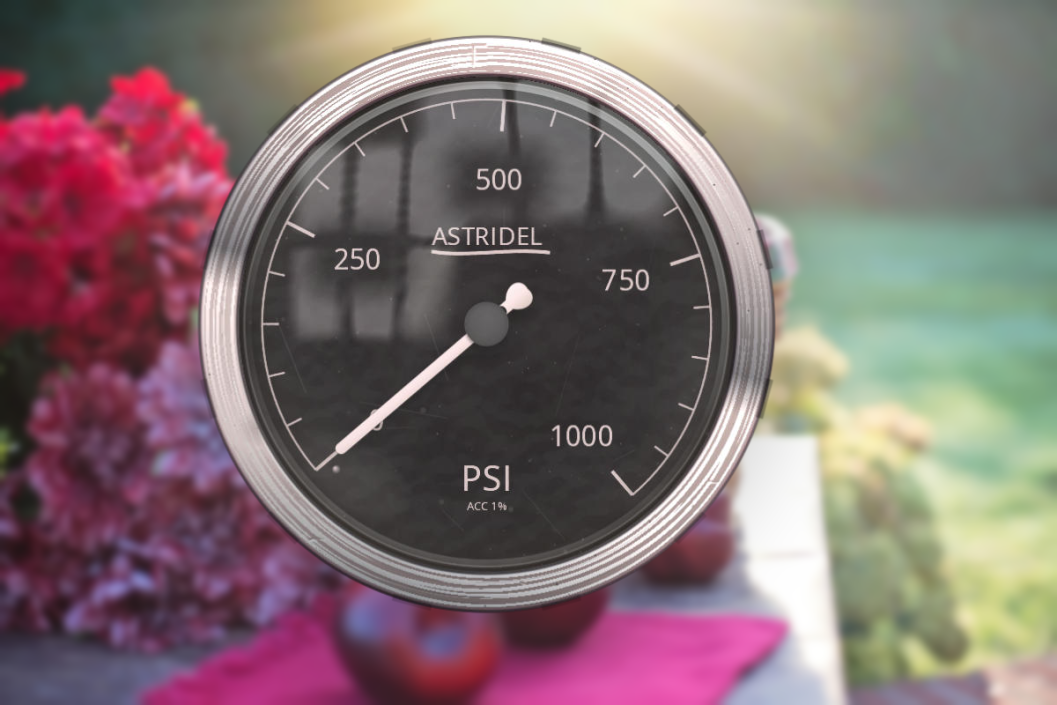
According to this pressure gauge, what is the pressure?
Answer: 0 psi
